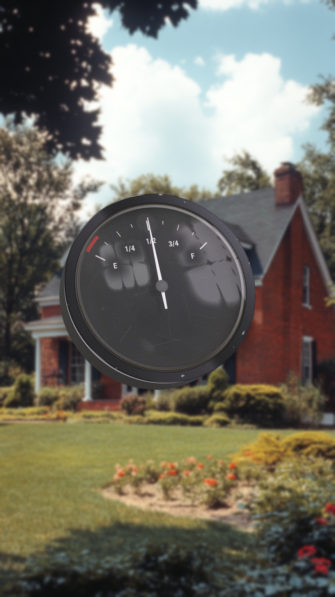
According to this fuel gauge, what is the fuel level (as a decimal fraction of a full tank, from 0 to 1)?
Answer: 0.5
